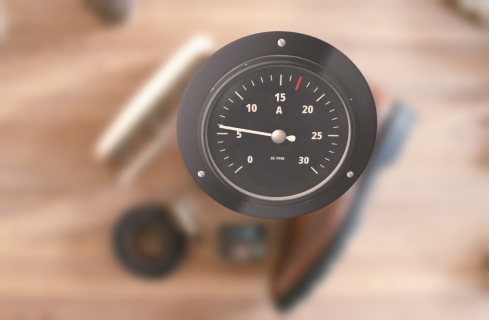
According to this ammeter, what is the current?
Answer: 6 A
